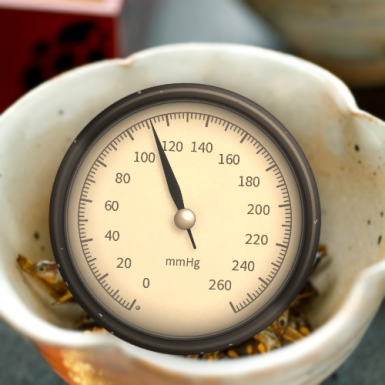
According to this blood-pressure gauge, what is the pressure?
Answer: 112 mmHg
